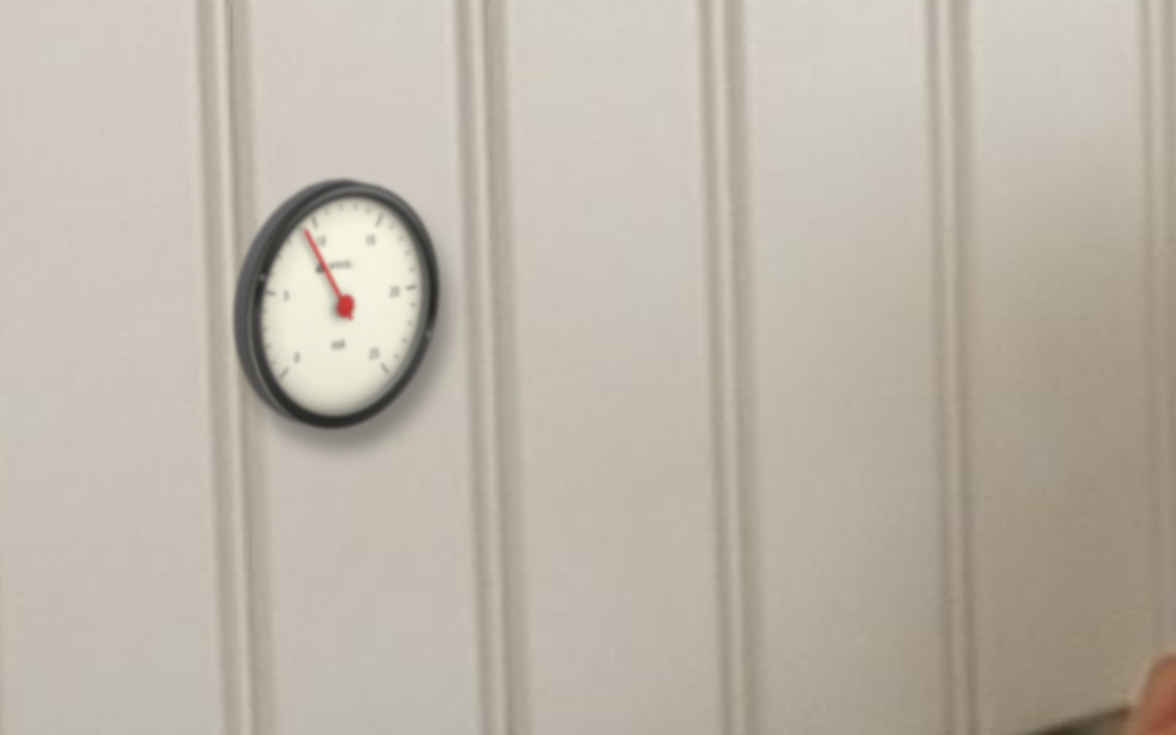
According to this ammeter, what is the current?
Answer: 9 mA
